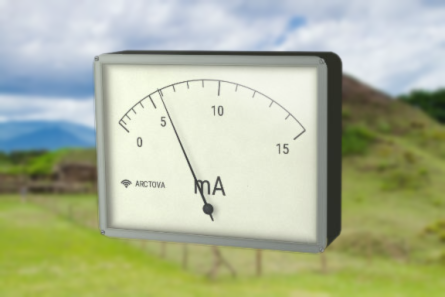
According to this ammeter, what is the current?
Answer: 6 mA
